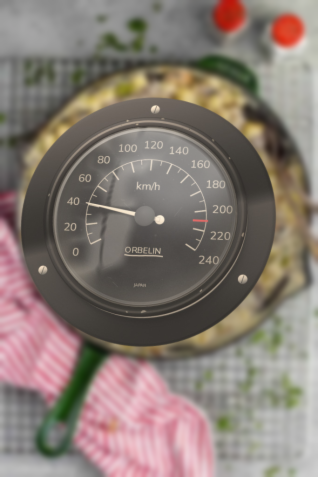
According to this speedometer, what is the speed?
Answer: 40 km/h
